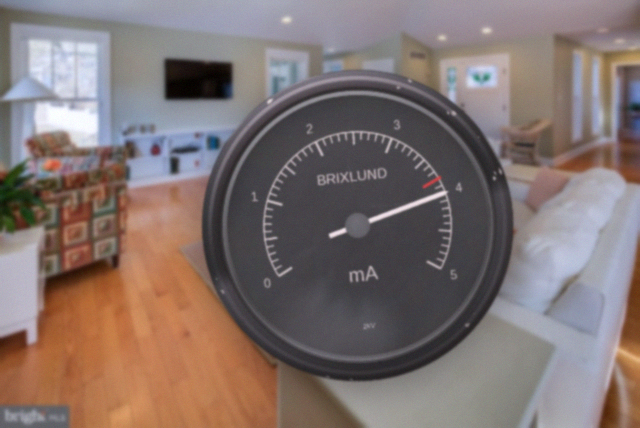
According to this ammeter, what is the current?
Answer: 4 mA
